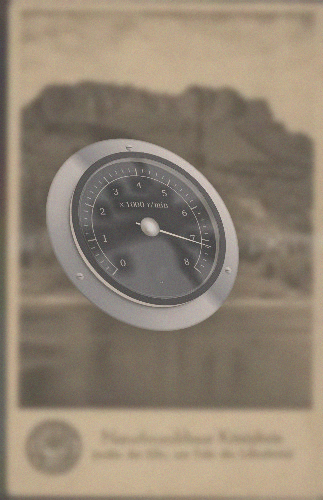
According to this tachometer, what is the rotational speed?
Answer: 7200 rpm
